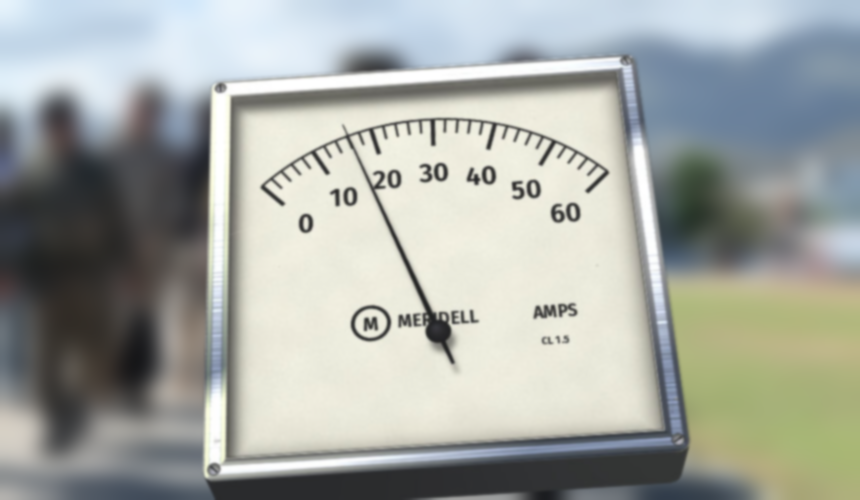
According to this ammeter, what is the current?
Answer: 16 A
